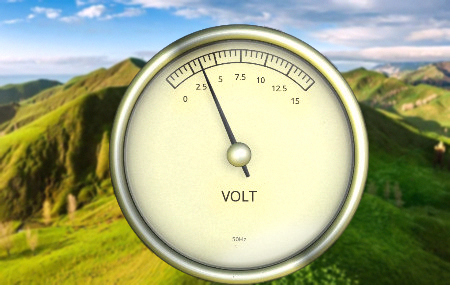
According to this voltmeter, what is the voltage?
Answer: 3.5 V
